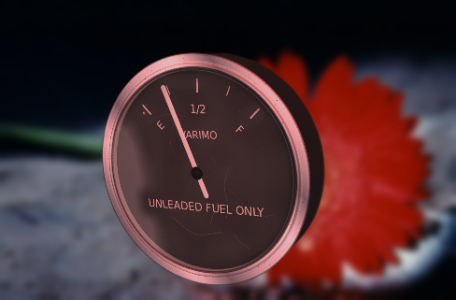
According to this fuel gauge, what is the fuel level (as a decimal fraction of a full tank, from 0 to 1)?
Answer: 0.25
